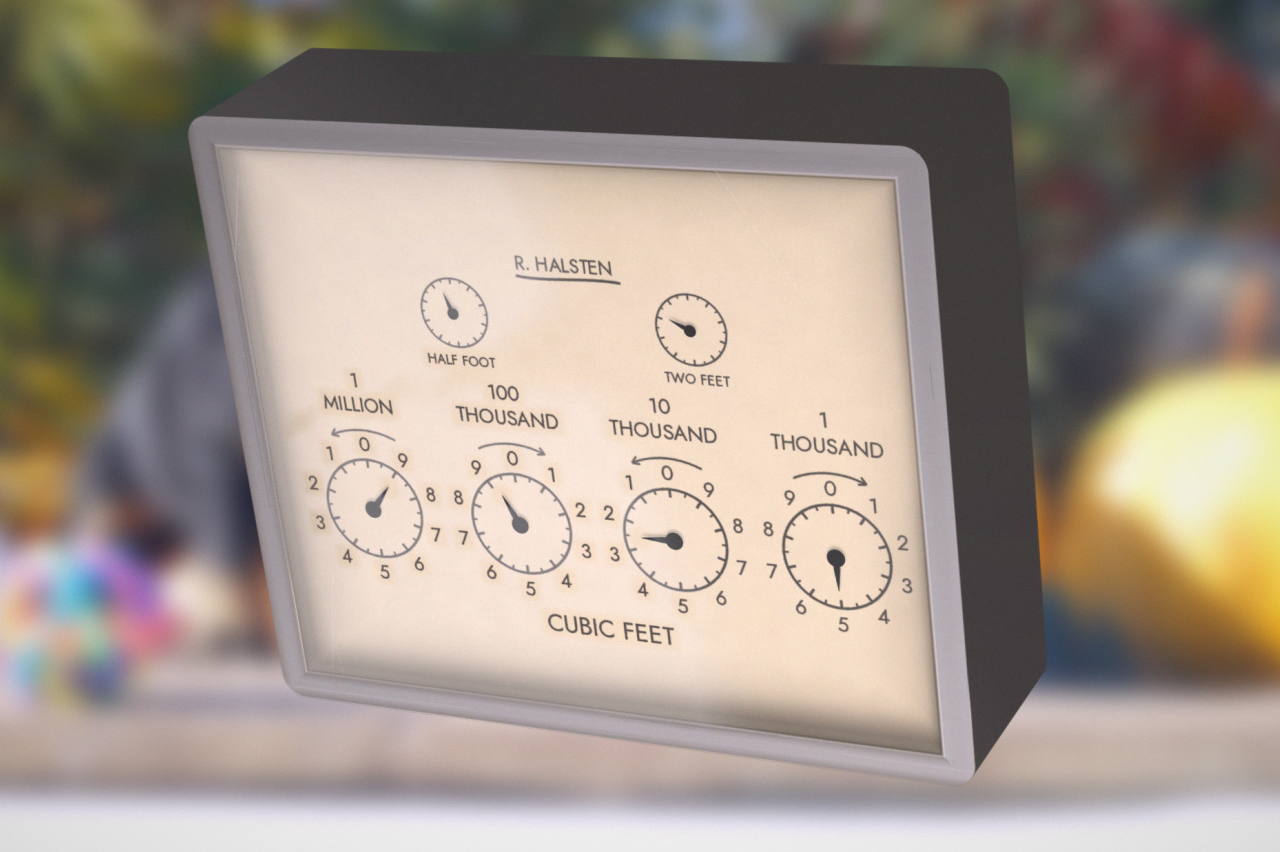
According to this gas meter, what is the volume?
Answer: 892500 ft³
